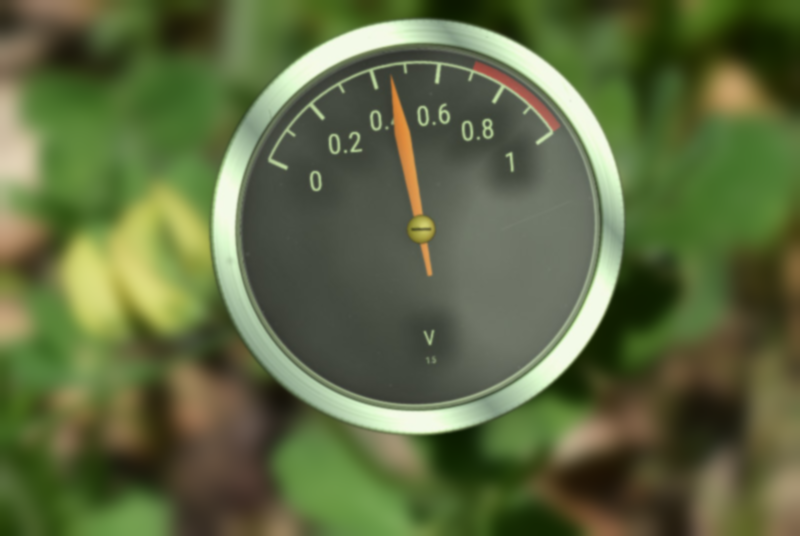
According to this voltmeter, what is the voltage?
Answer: 0.45 V
